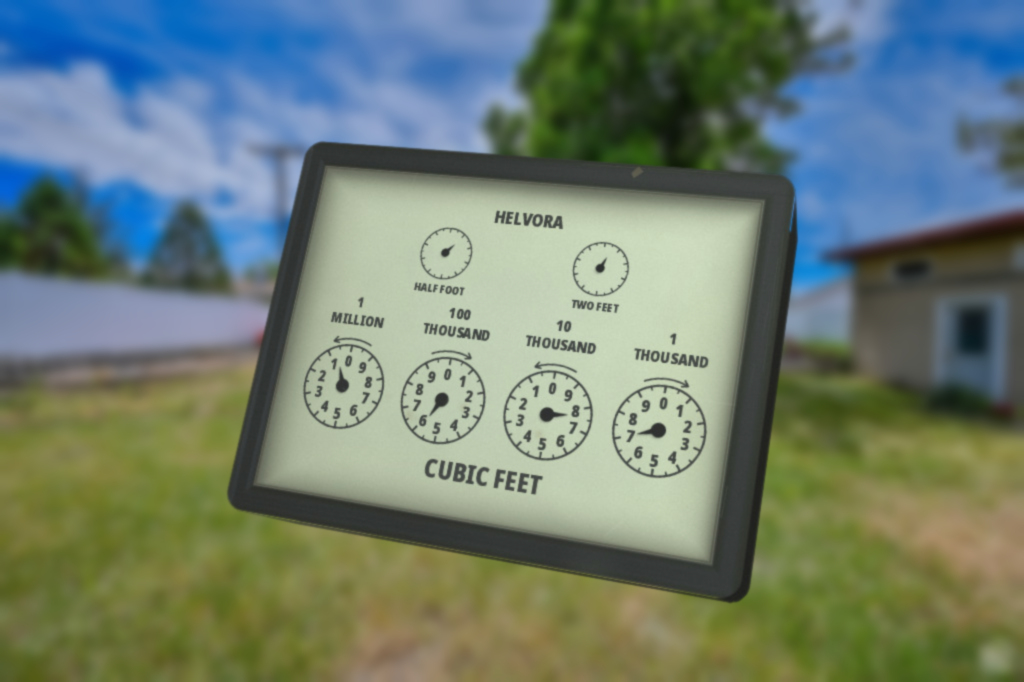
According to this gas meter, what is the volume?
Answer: 57700 ft³
